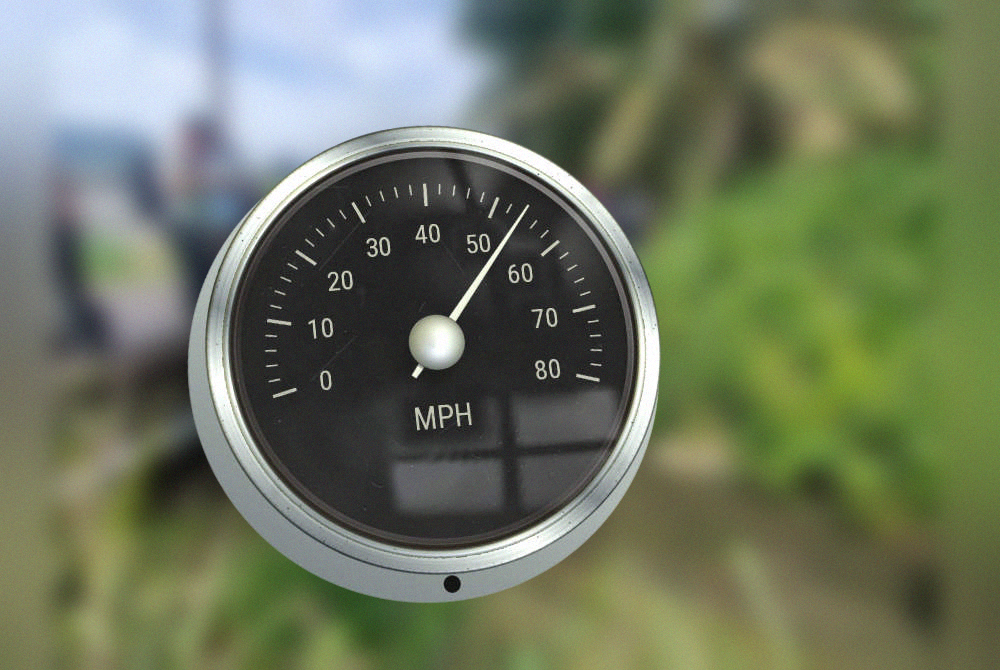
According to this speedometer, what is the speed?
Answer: 54 mph
